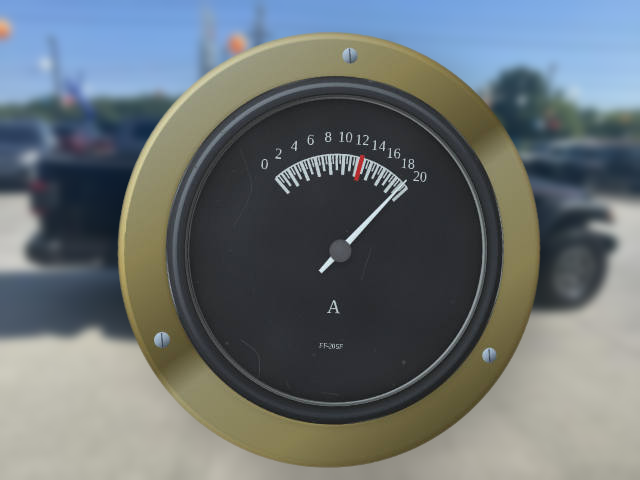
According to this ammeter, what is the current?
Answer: 19 A
